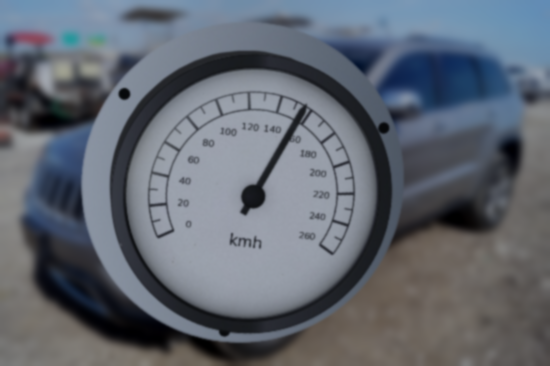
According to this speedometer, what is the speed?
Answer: 155 km/h
